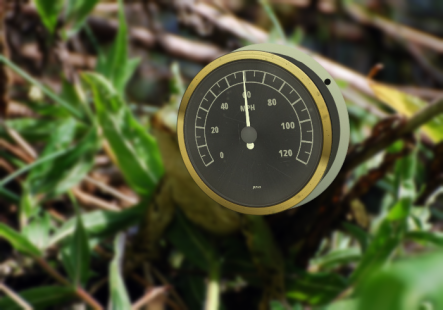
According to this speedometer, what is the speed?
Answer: 60 mph
